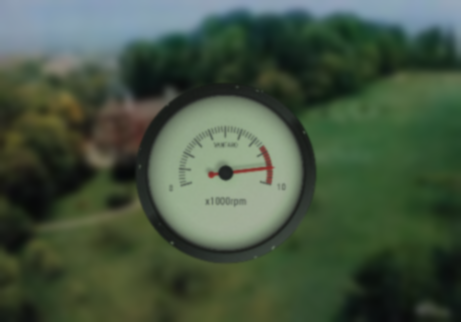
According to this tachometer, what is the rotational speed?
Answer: 9000 rpm
